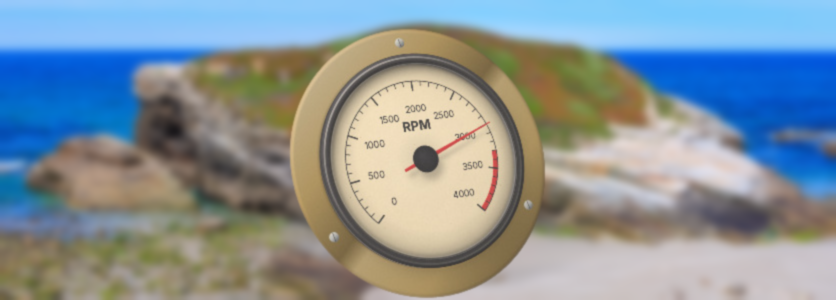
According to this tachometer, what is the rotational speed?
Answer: 3000 rpm
